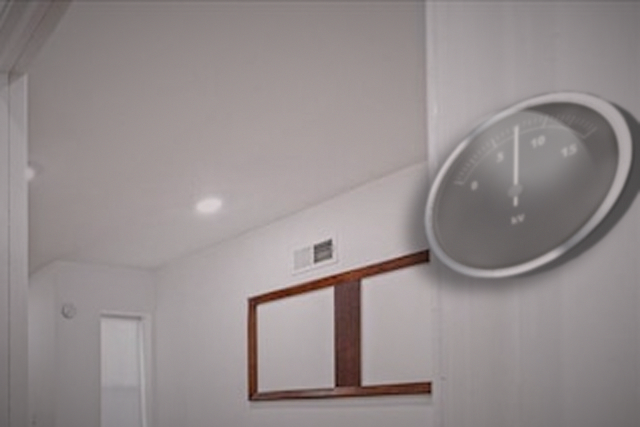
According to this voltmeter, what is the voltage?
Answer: 7.5 kV
